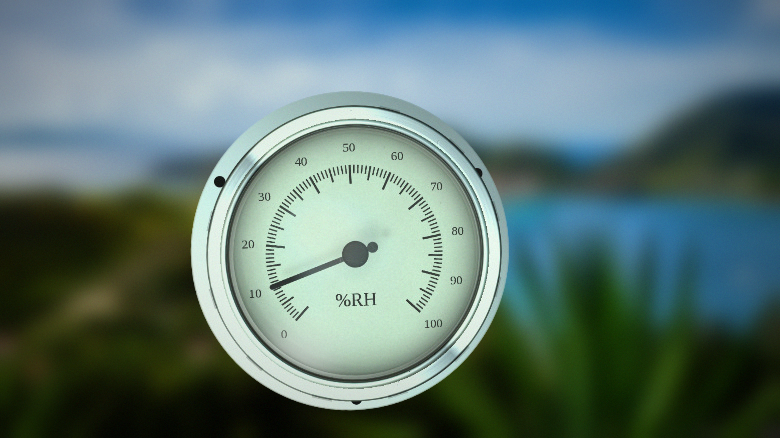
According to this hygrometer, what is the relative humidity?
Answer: 10 %
